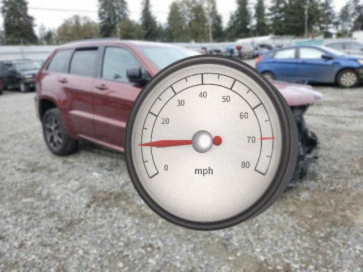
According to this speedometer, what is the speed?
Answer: 10 mph
